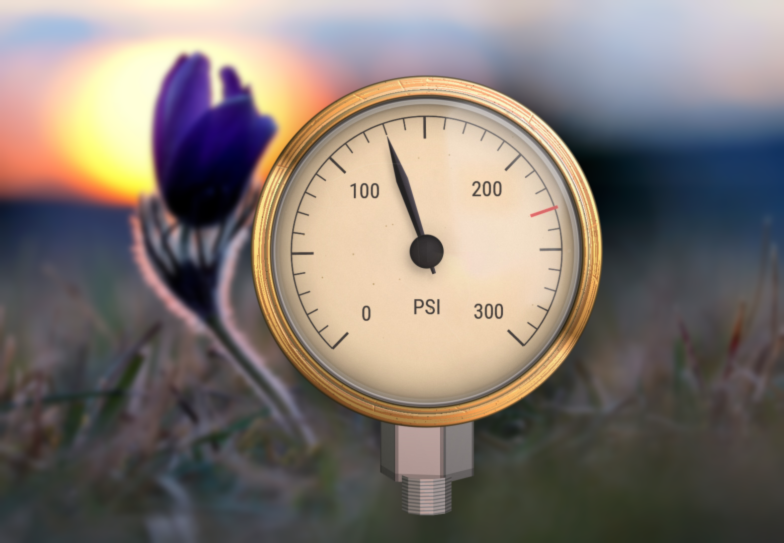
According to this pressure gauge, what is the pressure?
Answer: 130 psi
